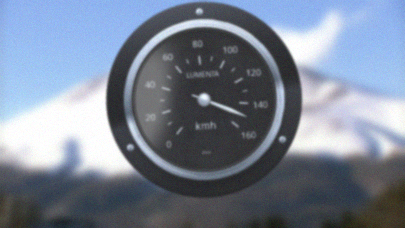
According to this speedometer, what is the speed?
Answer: 150 km/h
